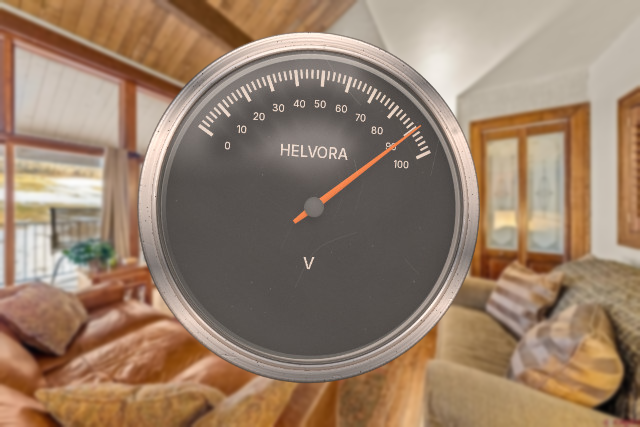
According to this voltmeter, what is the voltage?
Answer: 90 V
